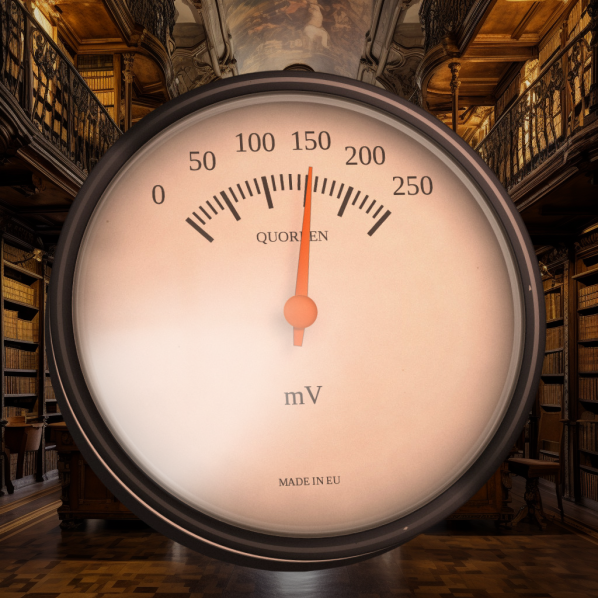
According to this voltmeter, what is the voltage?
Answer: 150 mV
